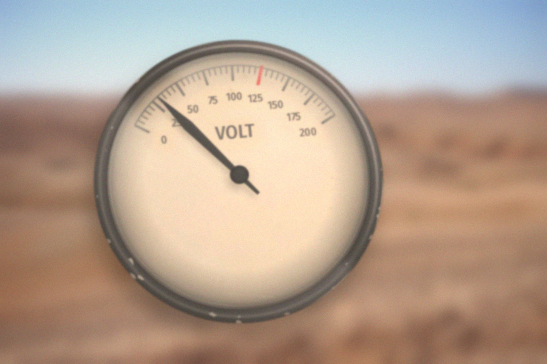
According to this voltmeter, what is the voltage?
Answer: 30 V
